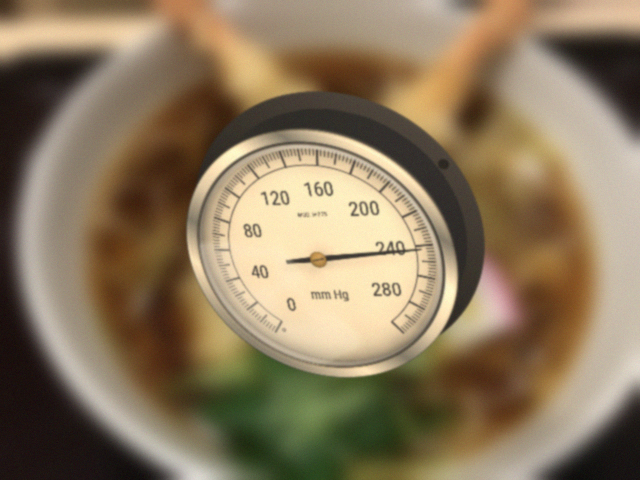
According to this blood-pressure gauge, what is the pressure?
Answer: 240 mmHg
